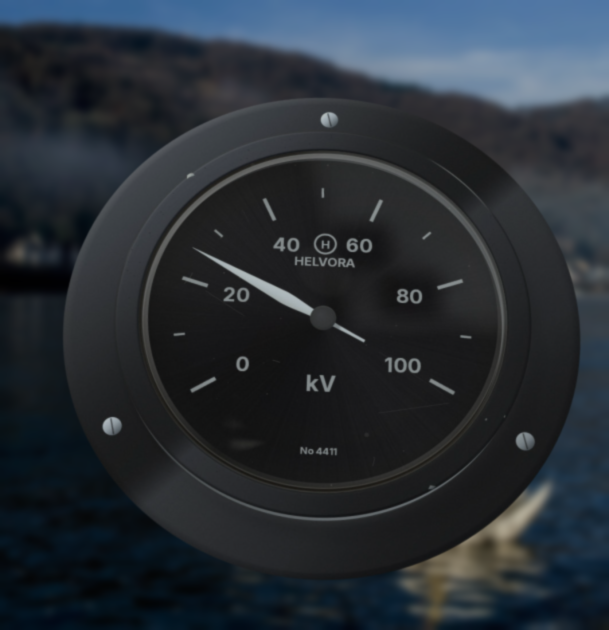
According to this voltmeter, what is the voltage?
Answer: 25 kV
